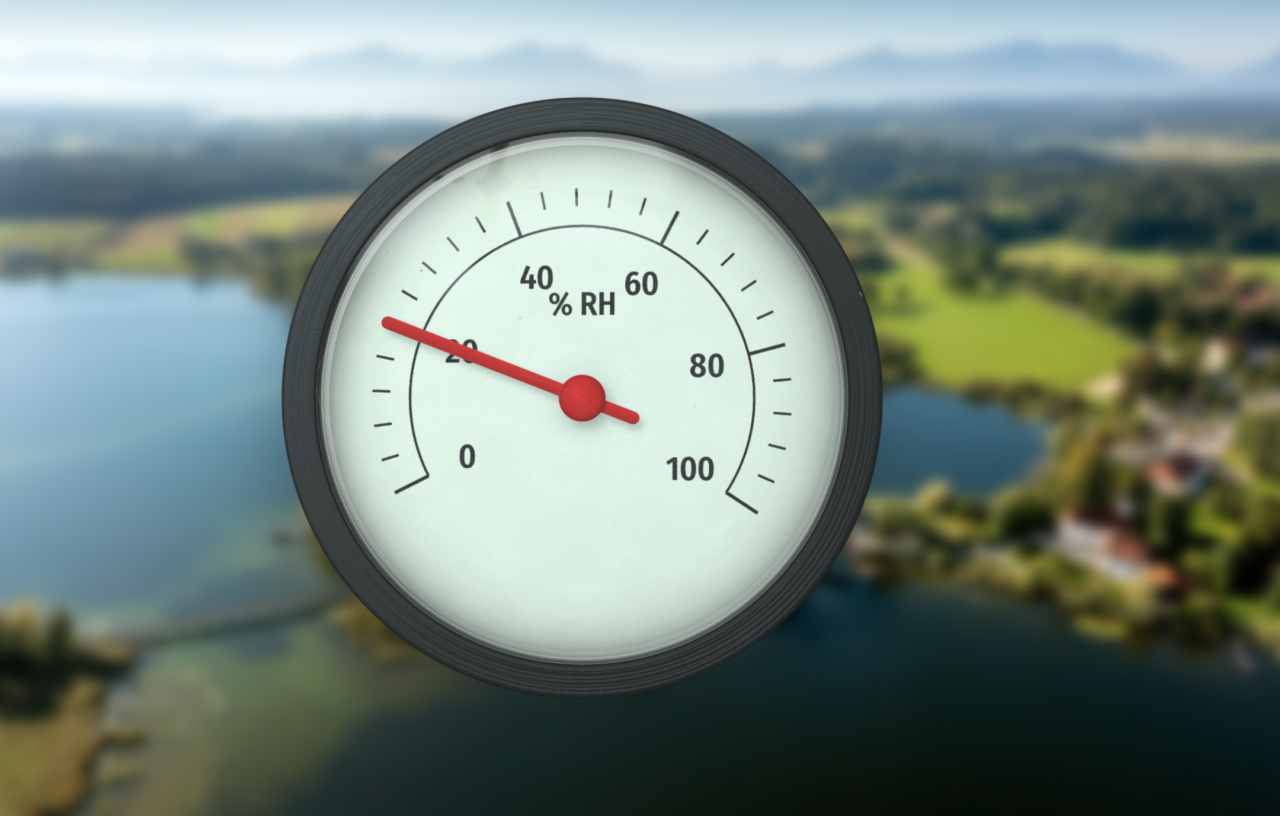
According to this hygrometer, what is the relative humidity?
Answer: 20 %
